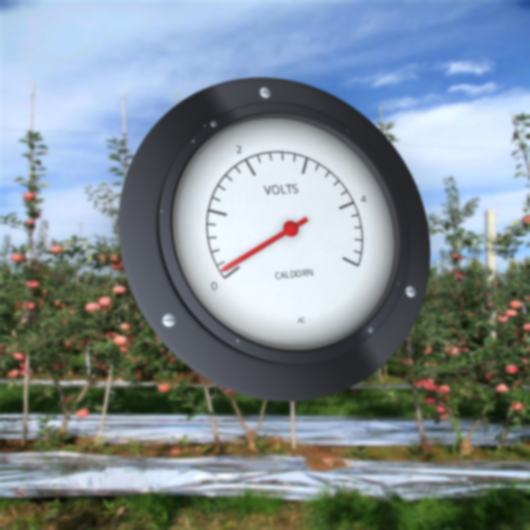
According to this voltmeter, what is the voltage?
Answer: 0.1 V
